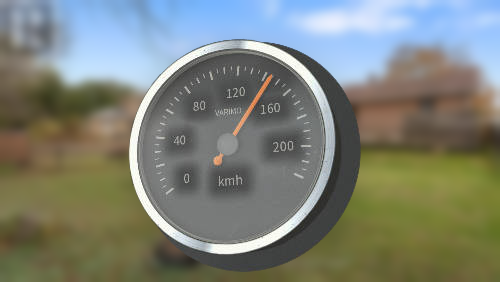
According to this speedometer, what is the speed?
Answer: 145 km/h
